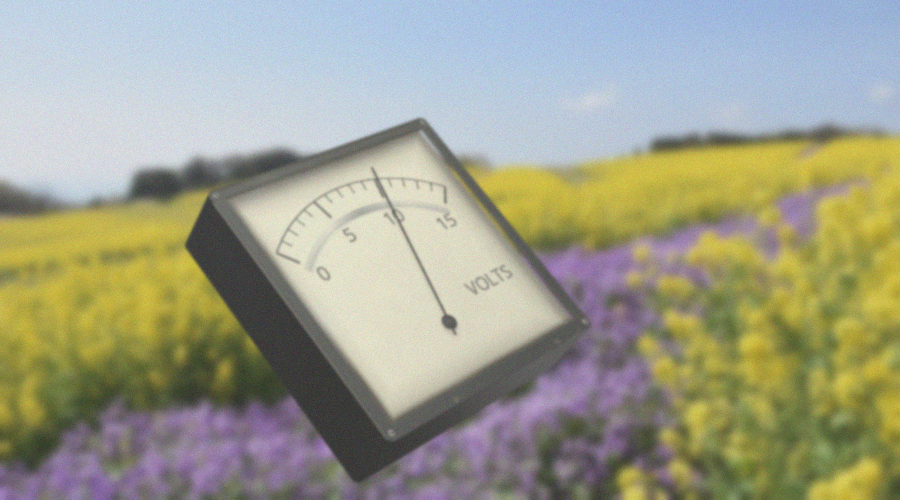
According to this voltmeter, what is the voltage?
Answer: 10 V
